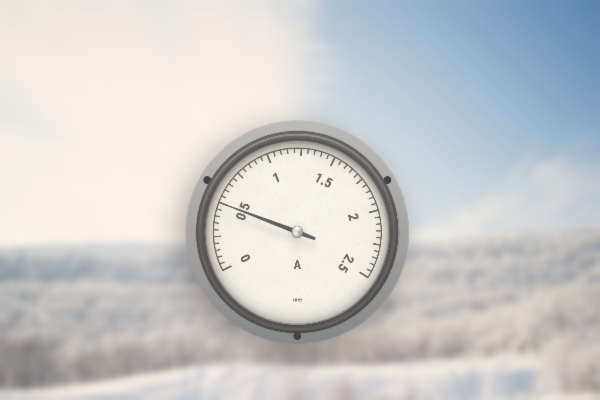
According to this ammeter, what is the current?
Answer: 0.5 A
